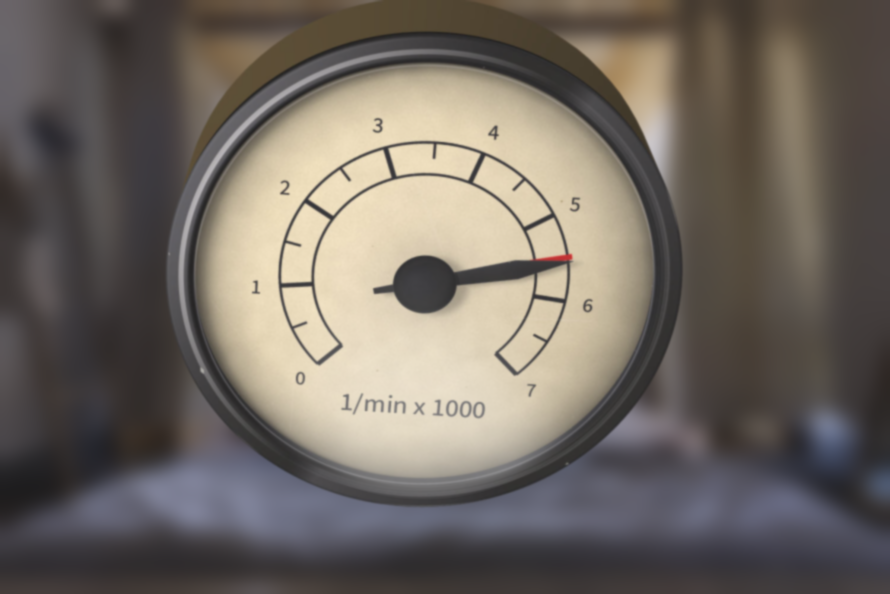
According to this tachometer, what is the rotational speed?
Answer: 5500 rpm
